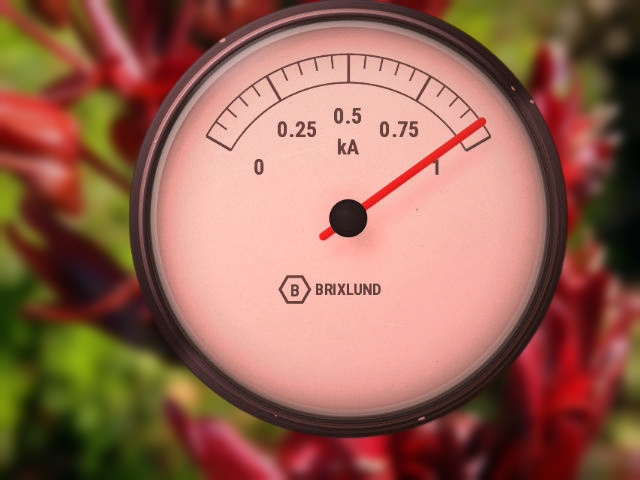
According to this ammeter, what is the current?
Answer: 0.95 kA
